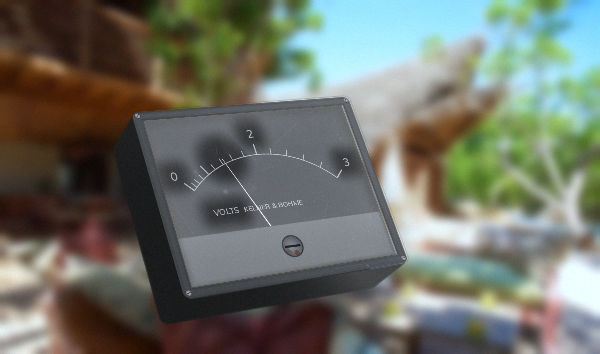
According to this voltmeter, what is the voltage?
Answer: 1.4 V
